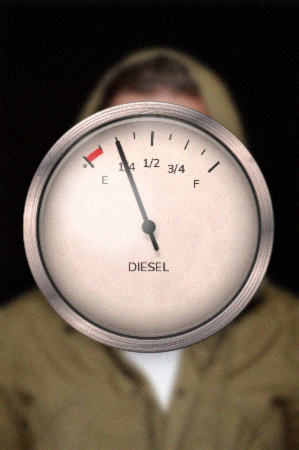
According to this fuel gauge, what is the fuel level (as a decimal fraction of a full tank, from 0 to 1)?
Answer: 0.25
